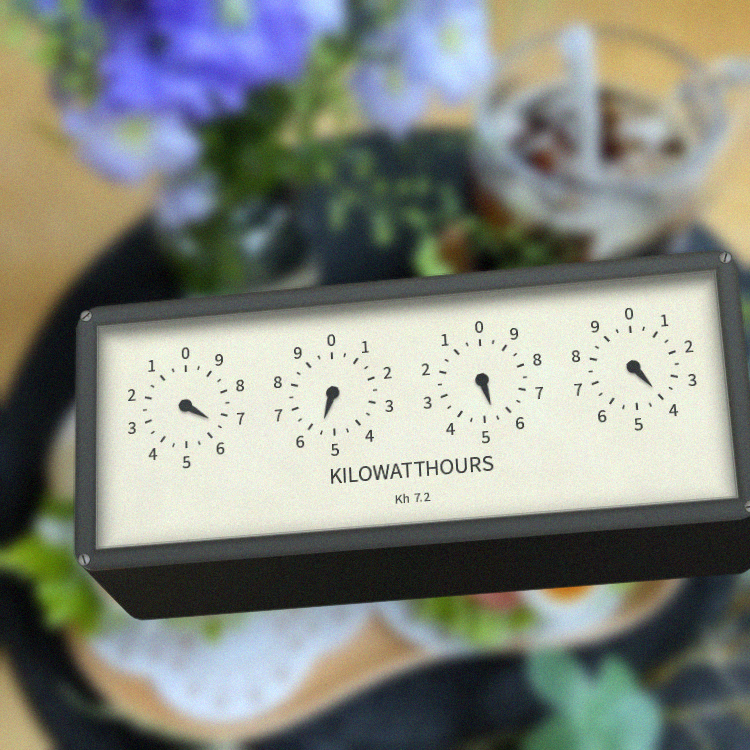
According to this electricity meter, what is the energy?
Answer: 6554 kWh
